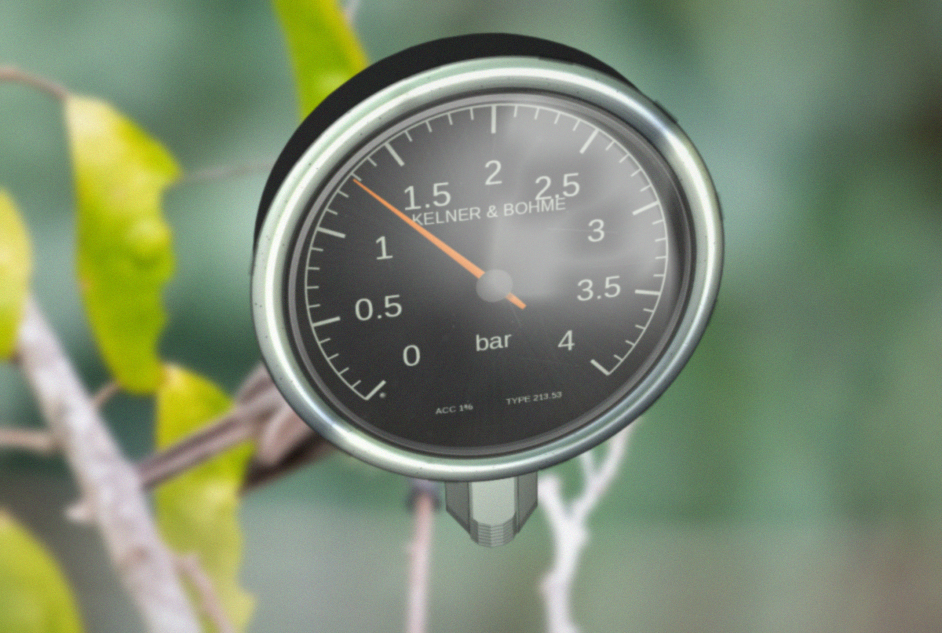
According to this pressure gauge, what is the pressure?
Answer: 1.3 bar
